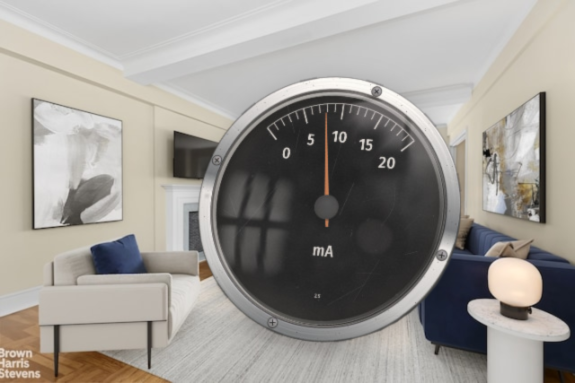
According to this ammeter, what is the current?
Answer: 8 mA
